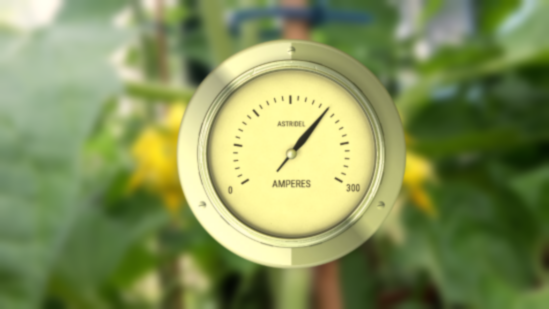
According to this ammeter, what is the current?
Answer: 200 A
